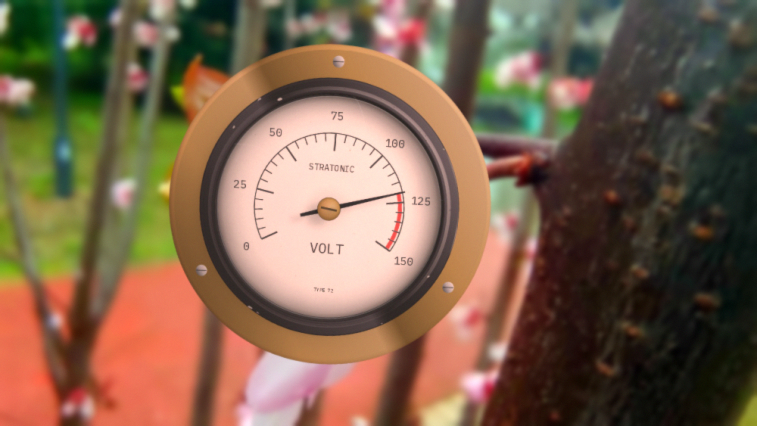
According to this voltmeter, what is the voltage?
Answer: 120 V
